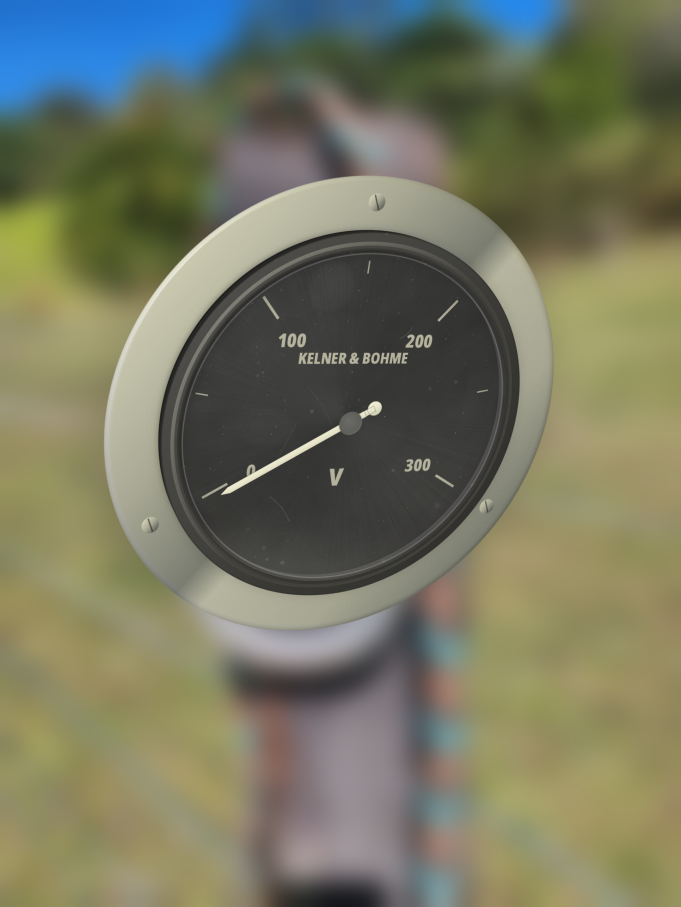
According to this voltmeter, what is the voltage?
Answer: 0 V
